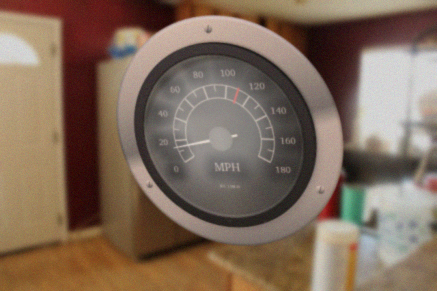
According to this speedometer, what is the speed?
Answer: 15 mph
